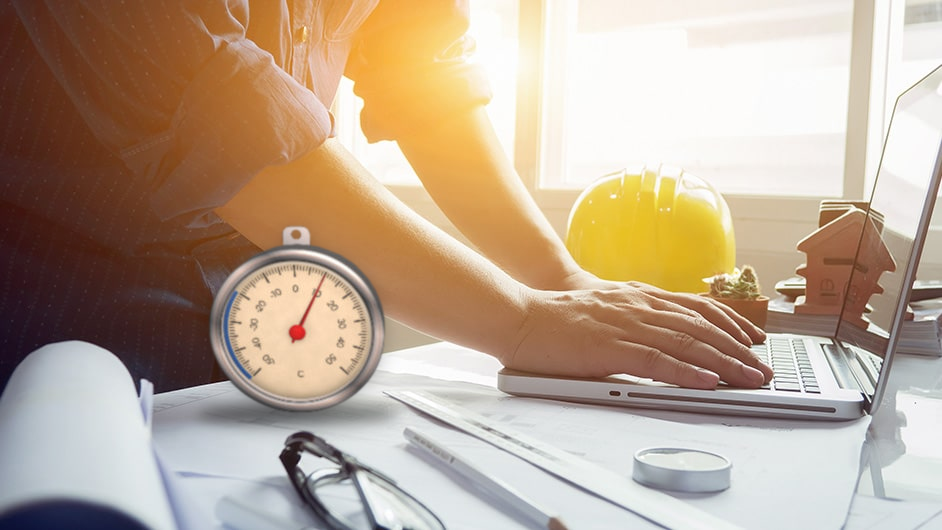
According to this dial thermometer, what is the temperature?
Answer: 10 °C
